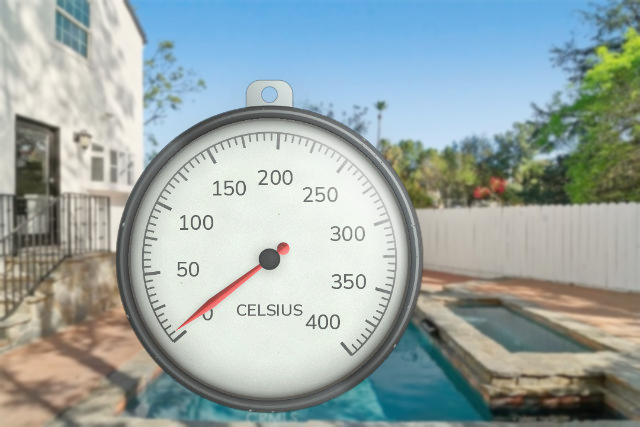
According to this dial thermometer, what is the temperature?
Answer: 5 °C
